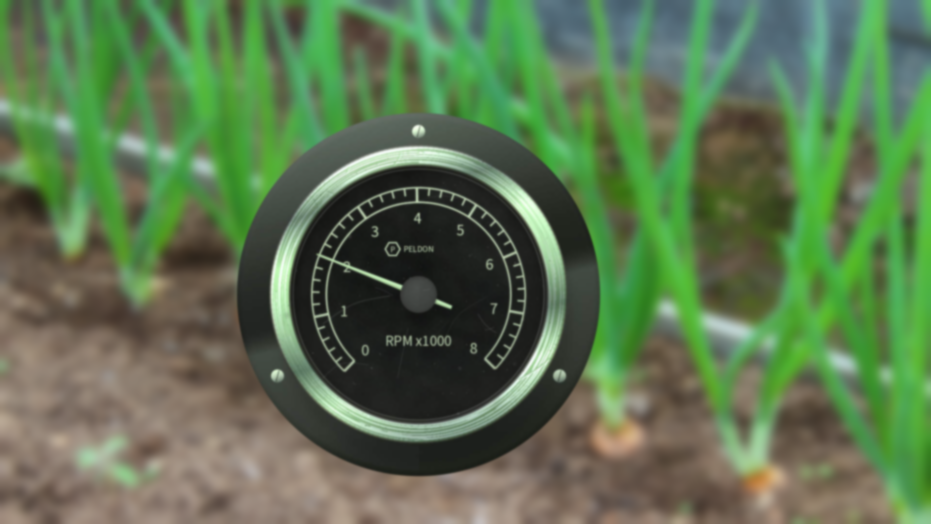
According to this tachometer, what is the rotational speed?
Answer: 2000 rpm
